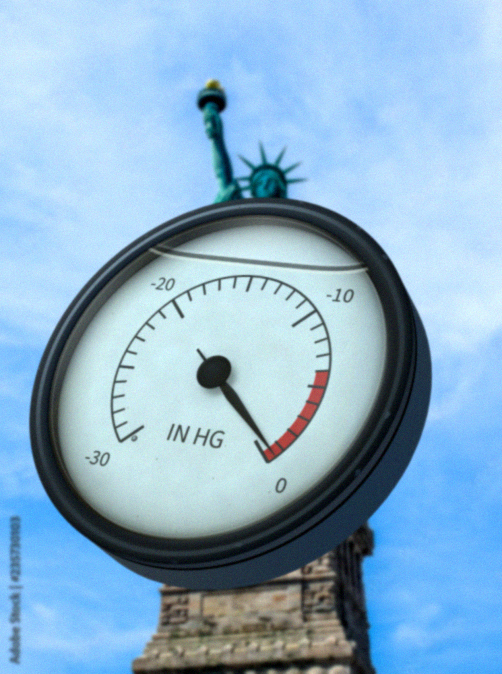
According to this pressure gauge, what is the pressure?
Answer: -0.5 inHg
